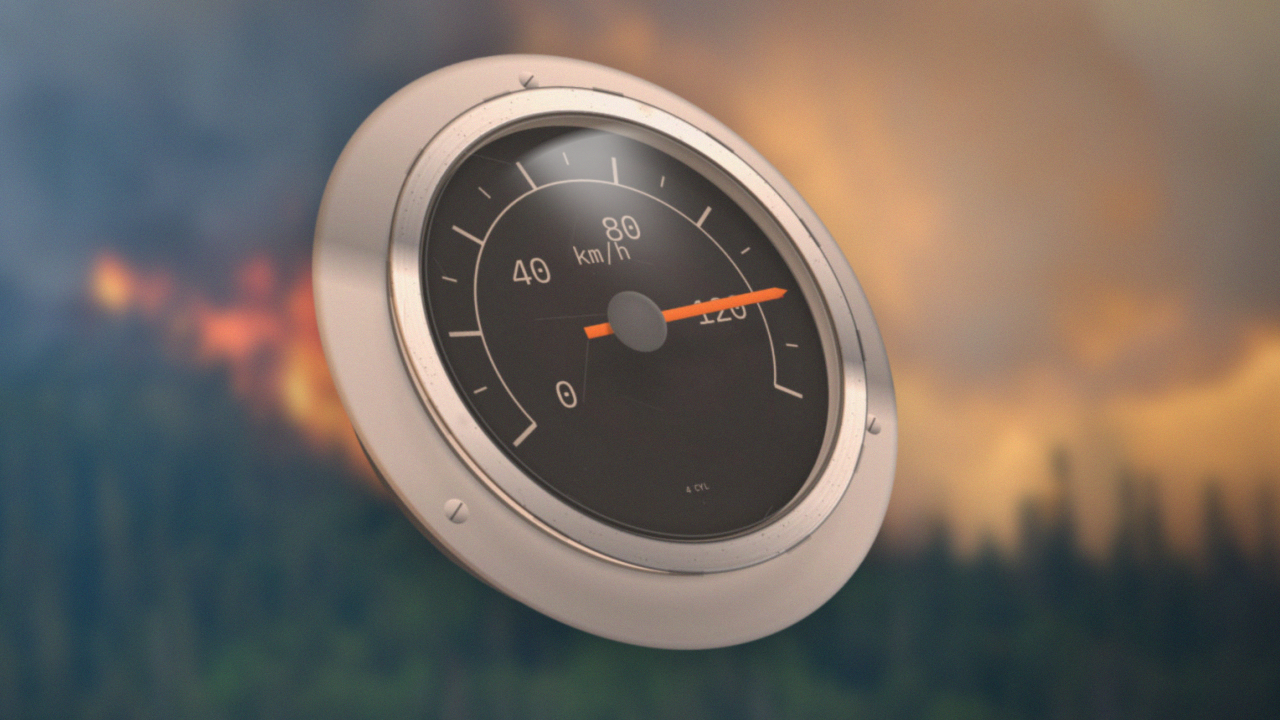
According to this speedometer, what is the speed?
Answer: 120 km/h
